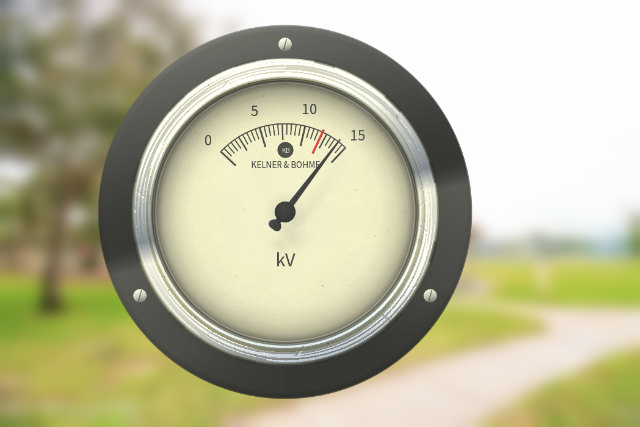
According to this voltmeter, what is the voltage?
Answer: 14 kV
